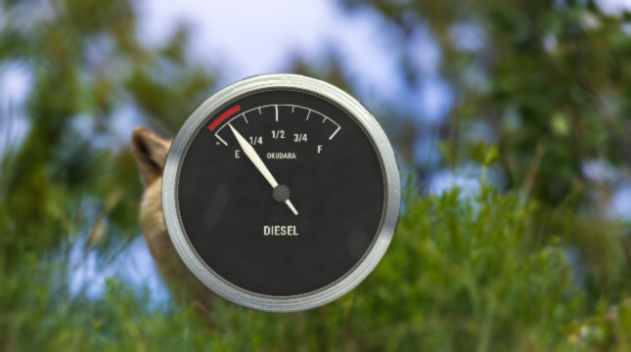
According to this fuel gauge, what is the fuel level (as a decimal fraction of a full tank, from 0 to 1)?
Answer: 0.125
